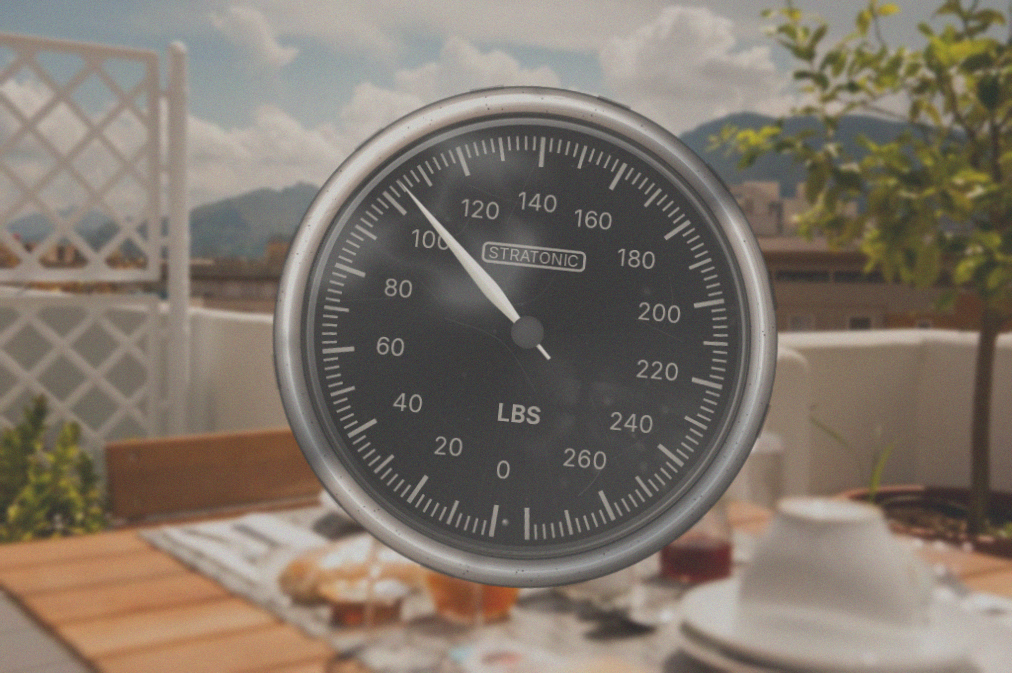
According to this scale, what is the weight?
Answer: 104 lb
